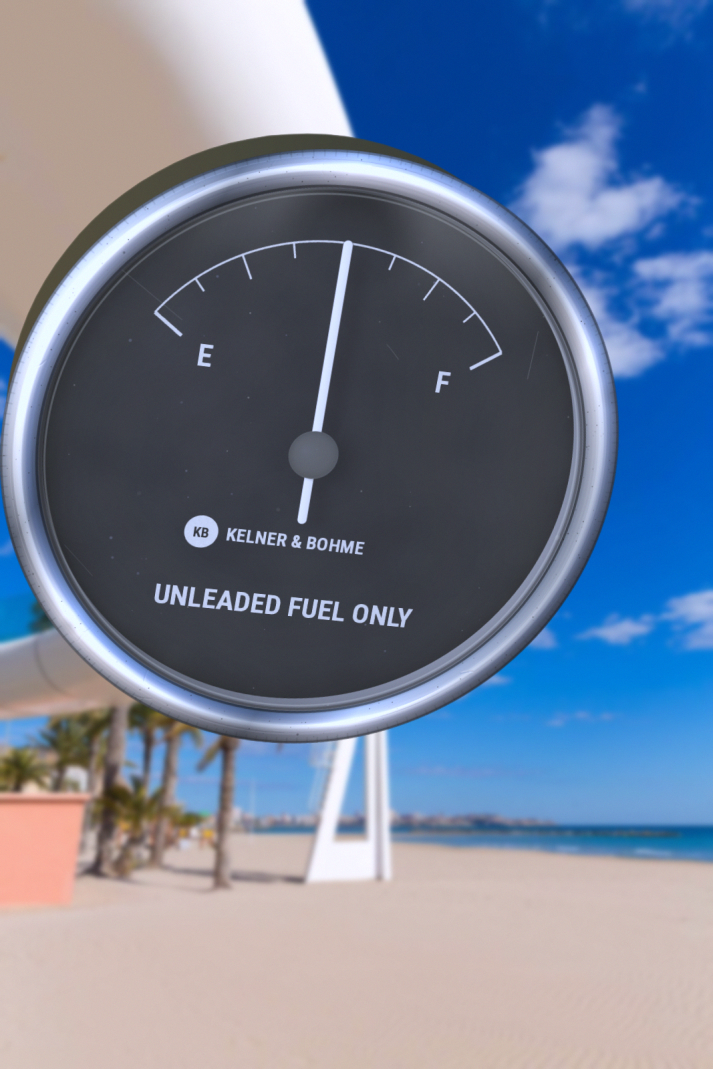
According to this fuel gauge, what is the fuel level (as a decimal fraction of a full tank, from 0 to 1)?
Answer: 0.5
